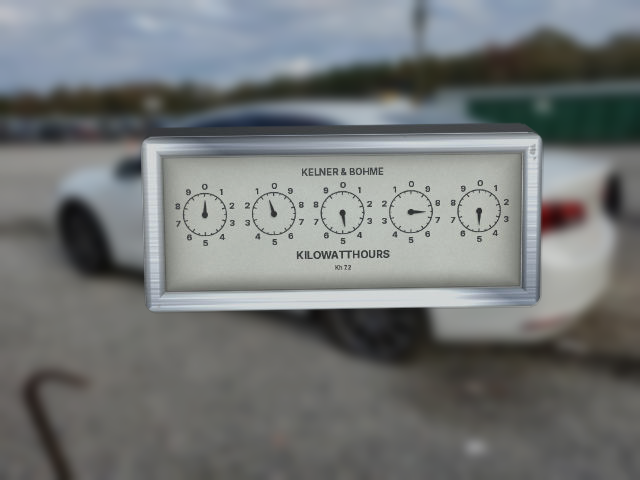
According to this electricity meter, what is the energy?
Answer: 475 kWh
